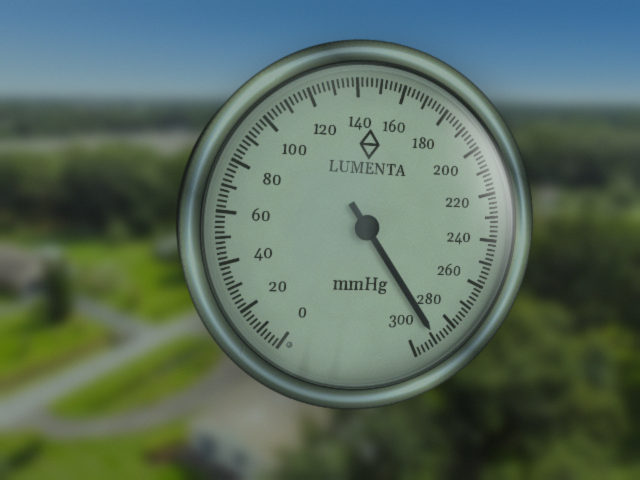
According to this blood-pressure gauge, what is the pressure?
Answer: 290 mmHg
